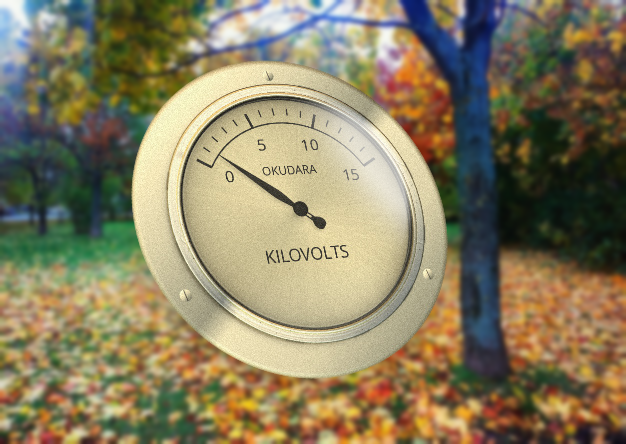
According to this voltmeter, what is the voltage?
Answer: 1 kV
